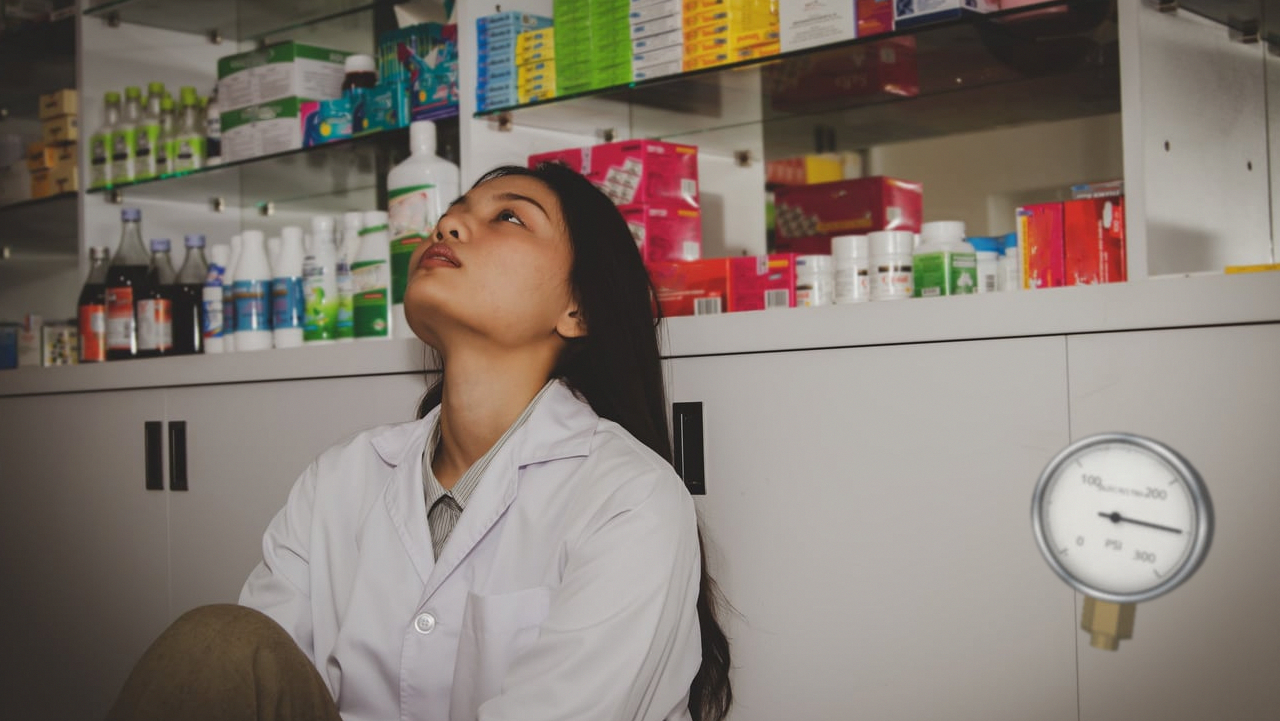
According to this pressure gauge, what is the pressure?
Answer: 250 psi
